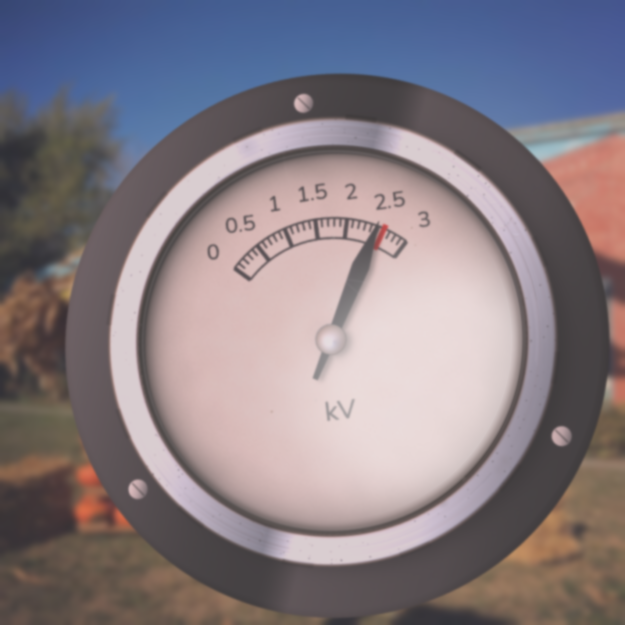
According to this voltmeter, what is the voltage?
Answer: 2.5 kV
